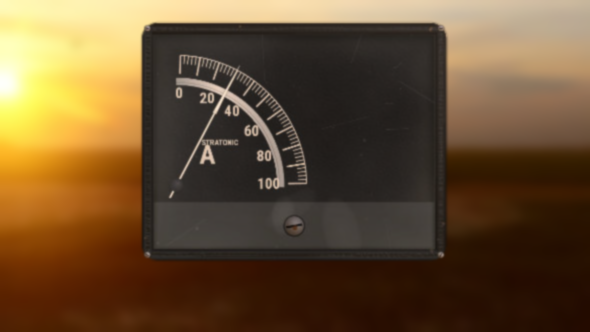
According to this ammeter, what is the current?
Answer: 30 A
